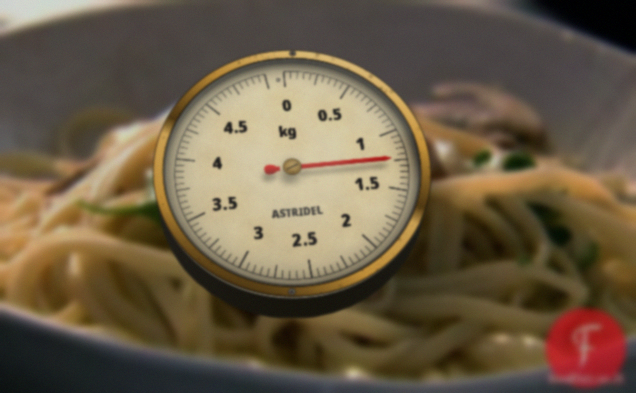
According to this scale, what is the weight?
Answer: 1.25 kg
